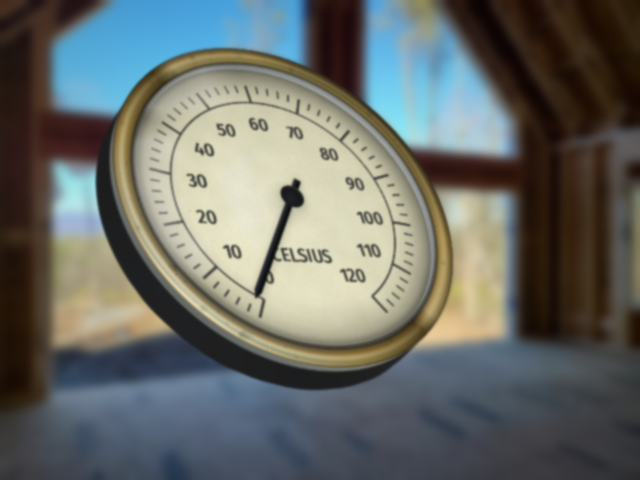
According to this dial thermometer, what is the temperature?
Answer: 2 °C
